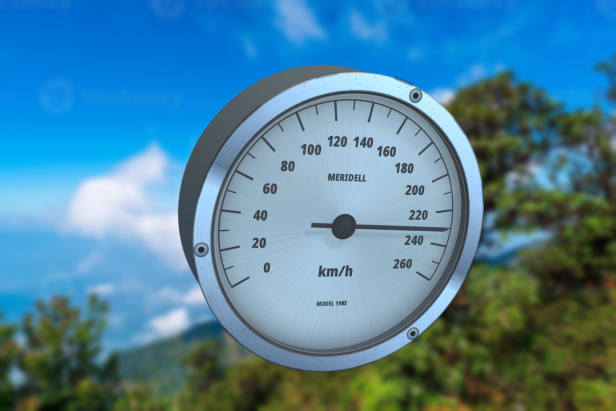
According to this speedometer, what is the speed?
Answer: 230 km/h
